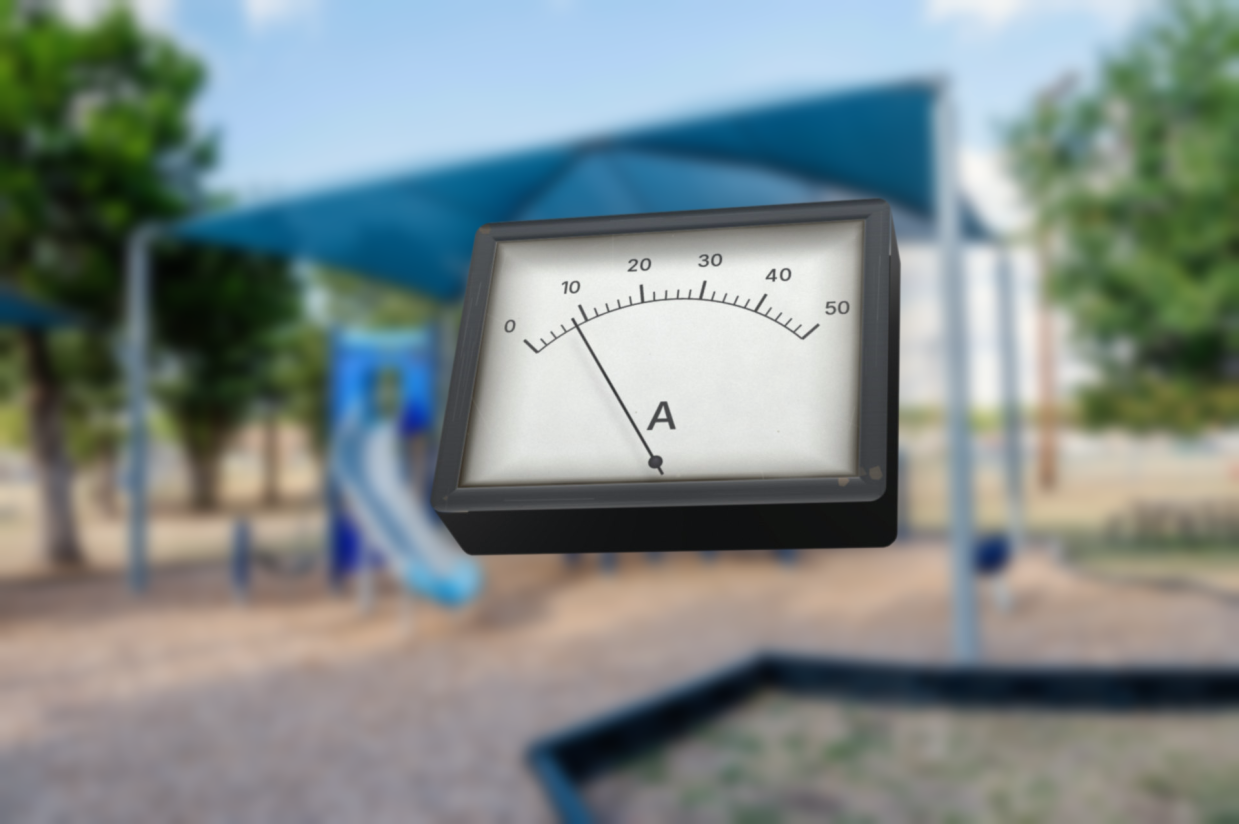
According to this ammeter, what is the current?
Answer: 8 A
